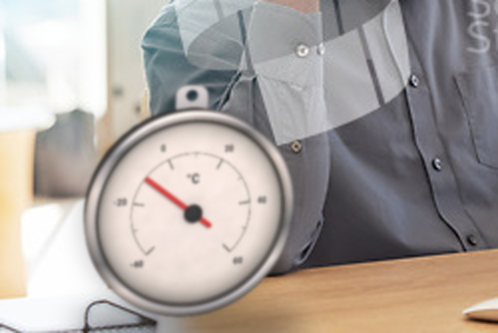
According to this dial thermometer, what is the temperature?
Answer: -10 °C
